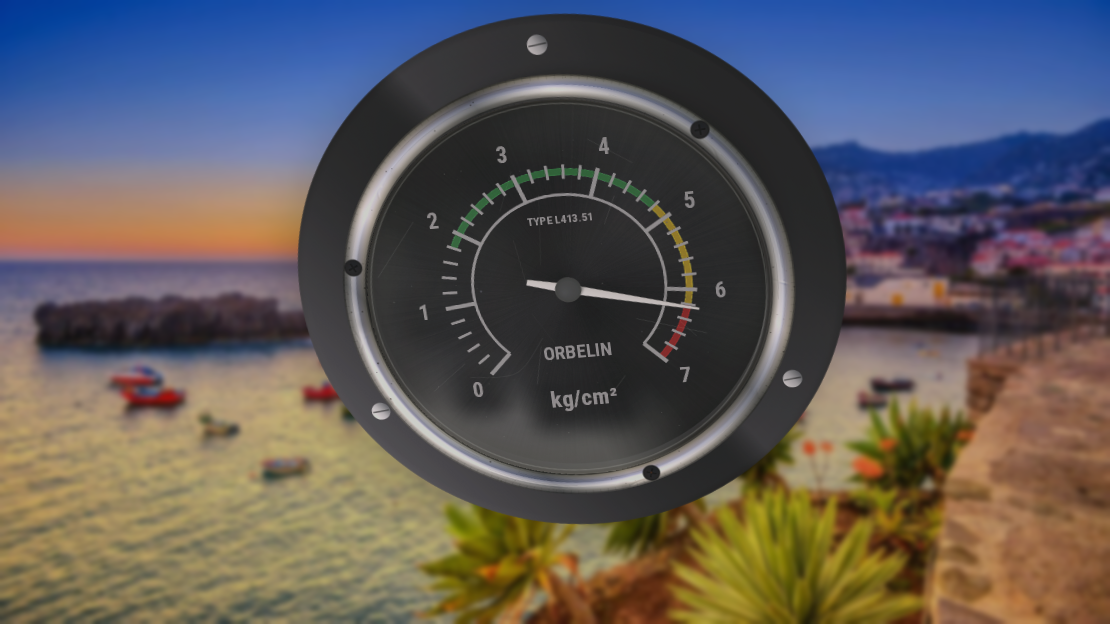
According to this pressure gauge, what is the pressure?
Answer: 6.2 kg/cm²
